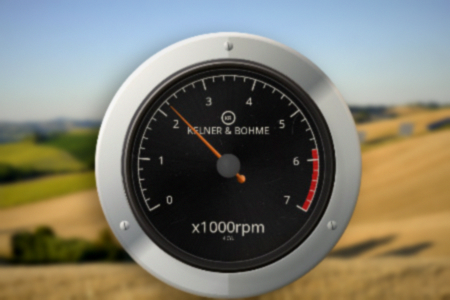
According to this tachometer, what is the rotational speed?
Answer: 2200 rpm
